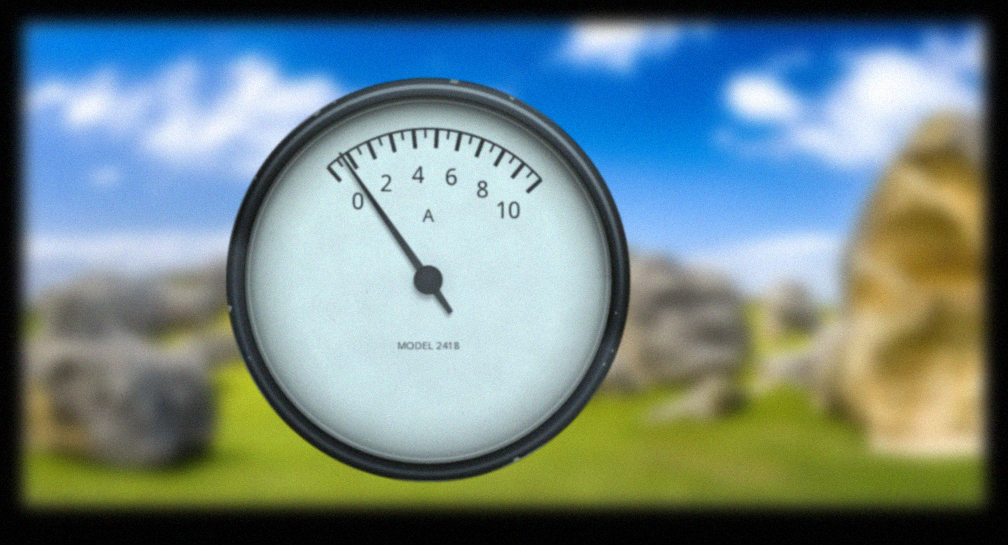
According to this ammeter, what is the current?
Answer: 0.75 A
